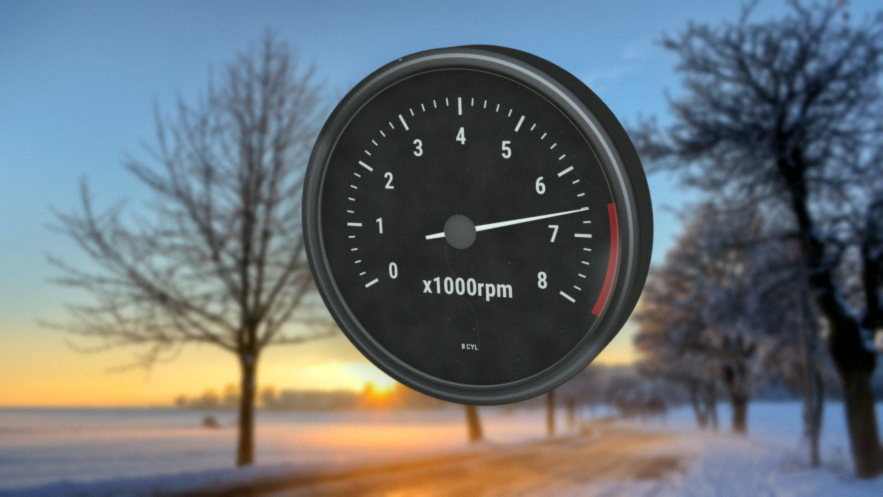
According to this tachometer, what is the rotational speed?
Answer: 6600 rpm
